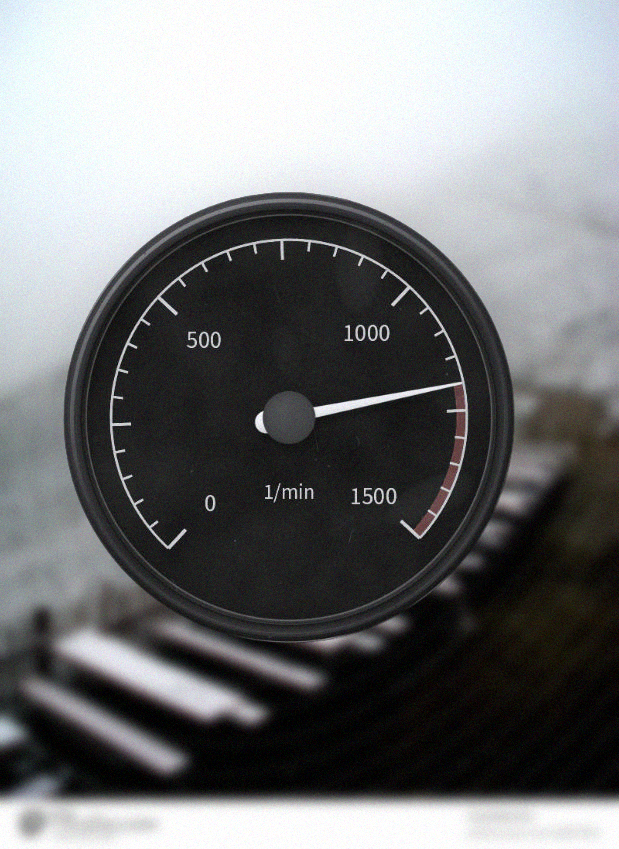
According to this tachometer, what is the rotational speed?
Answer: 1200 rpm
